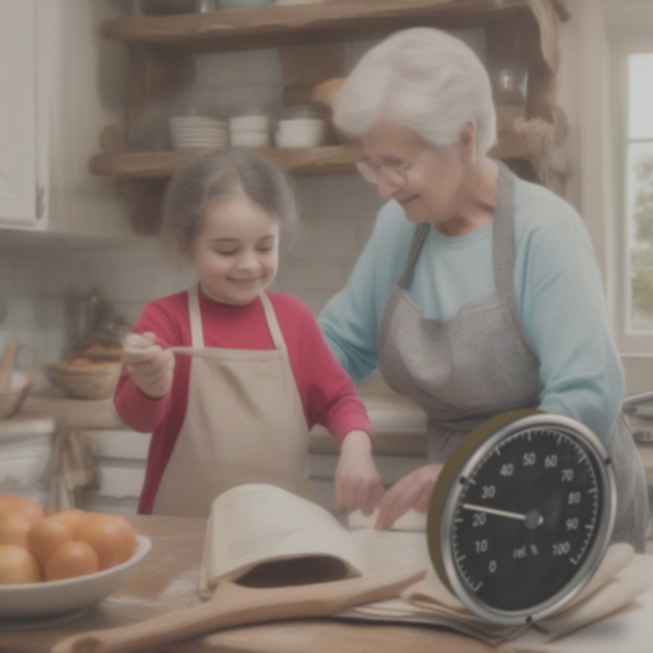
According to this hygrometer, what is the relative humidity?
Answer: 24 %
